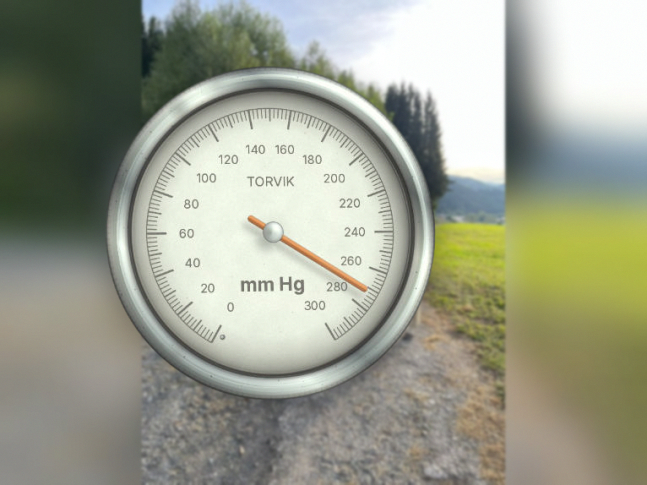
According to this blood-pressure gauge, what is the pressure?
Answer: 272 mmHg
